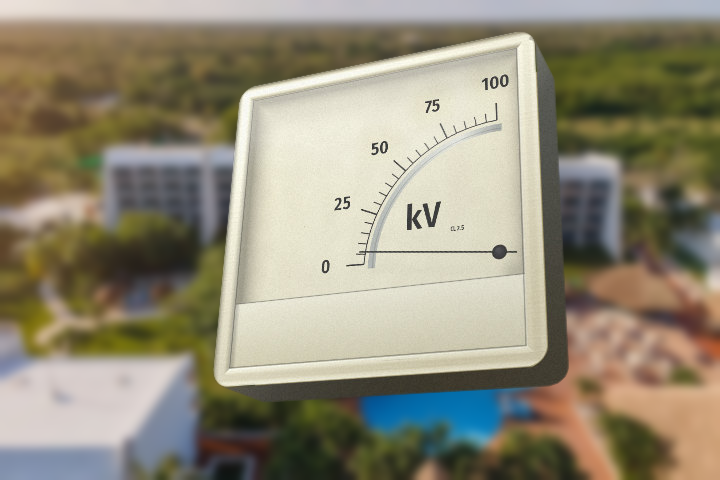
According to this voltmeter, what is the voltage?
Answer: 5 kV
